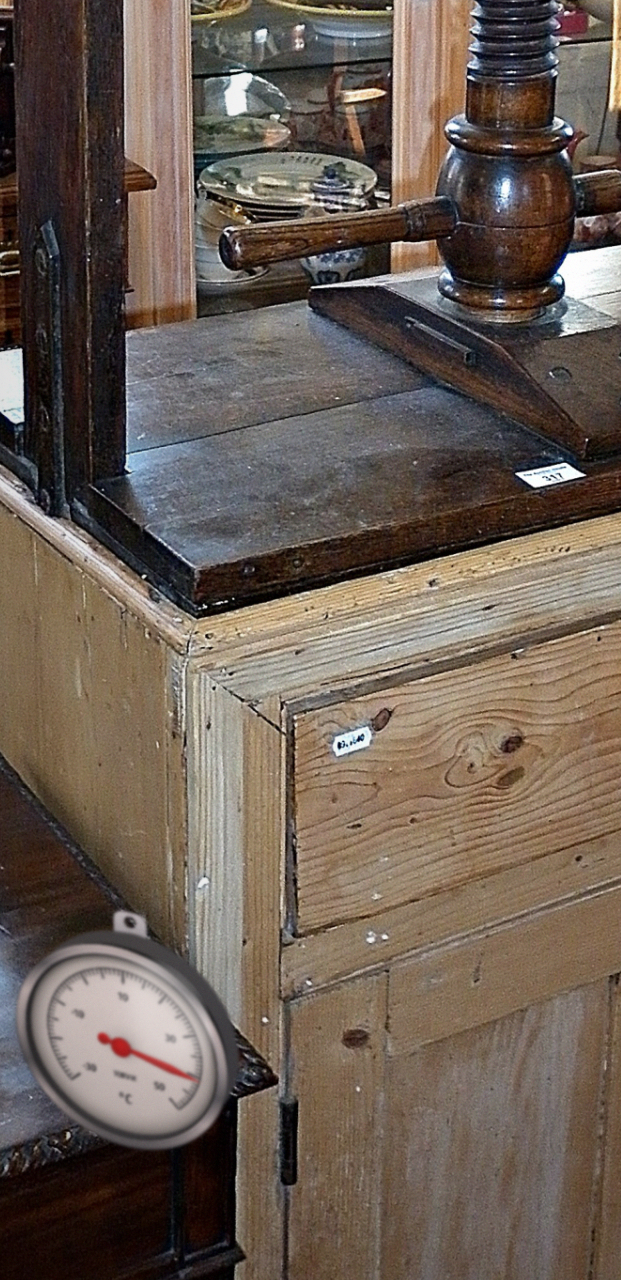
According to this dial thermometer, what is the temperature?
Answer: 40 °C
